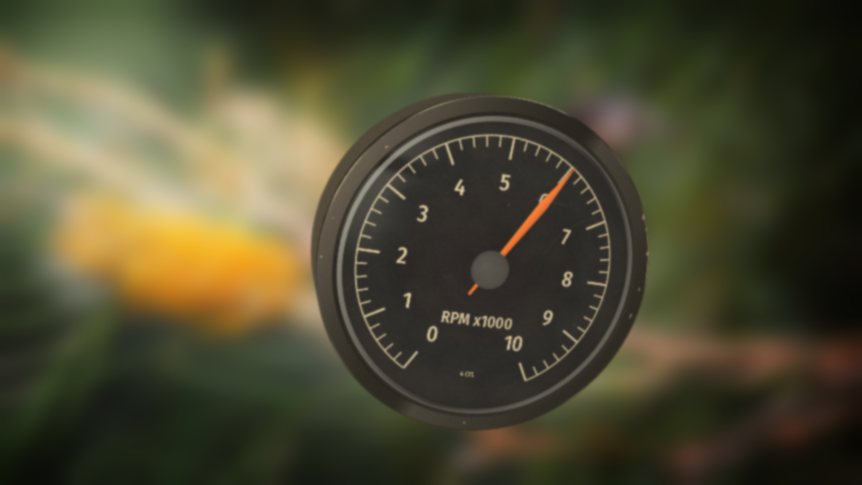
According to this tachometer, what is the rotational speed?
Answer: 6000 rpm
